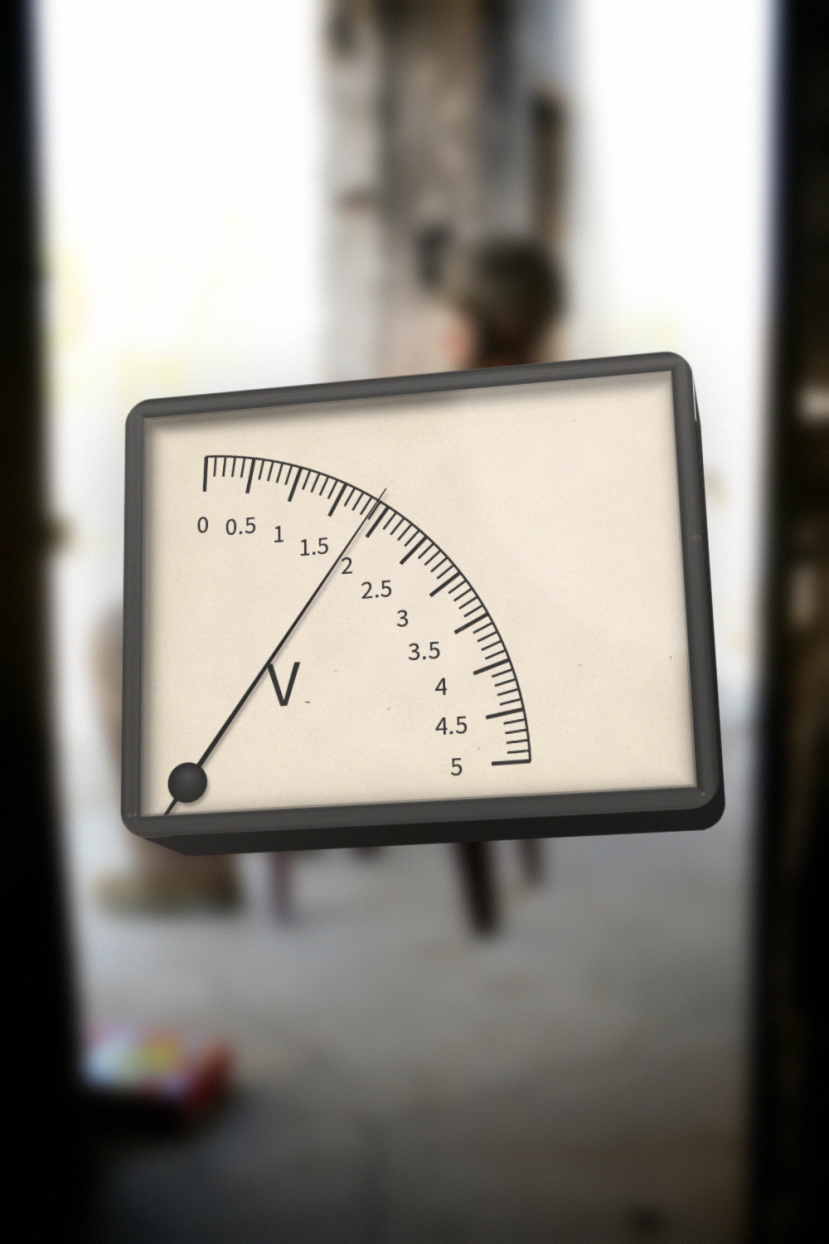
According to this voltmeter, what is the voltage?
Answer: 1.9 V
